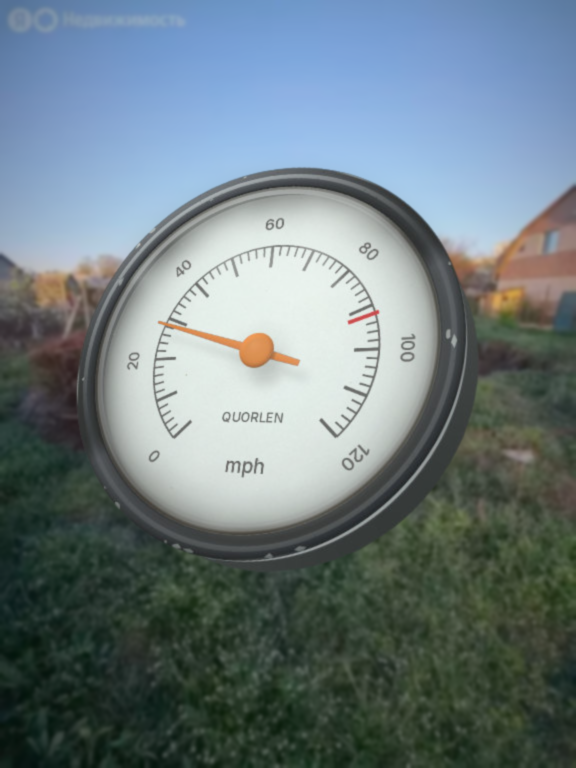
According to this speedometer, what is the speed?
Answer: 28 mph
